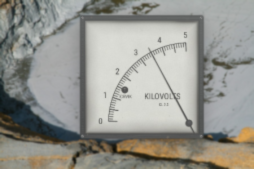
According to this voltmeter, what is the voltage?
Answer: 3.5 kV
